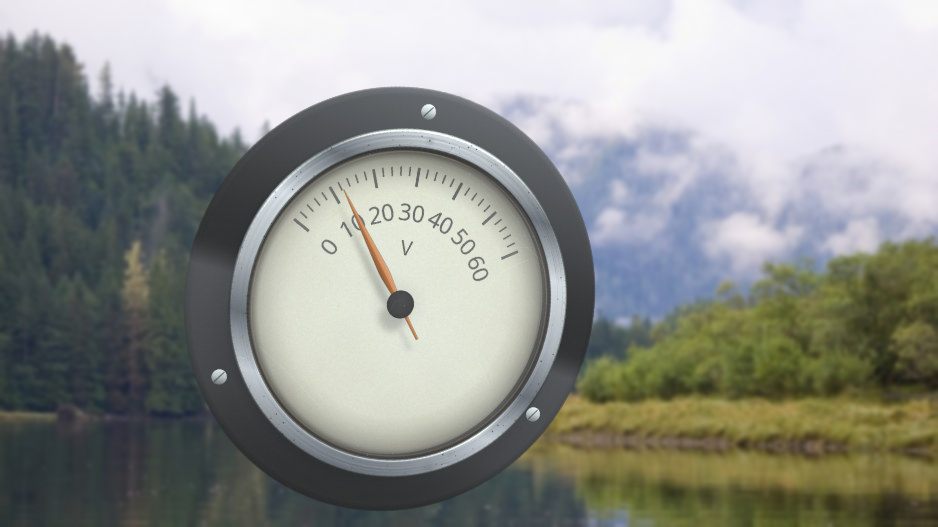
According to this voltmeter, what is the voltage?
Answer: 12 V
